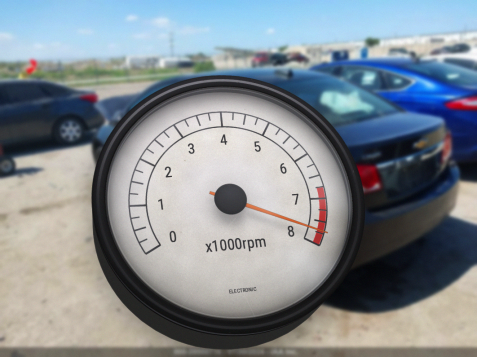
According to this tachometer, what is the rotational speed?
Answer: 7750 rpm
